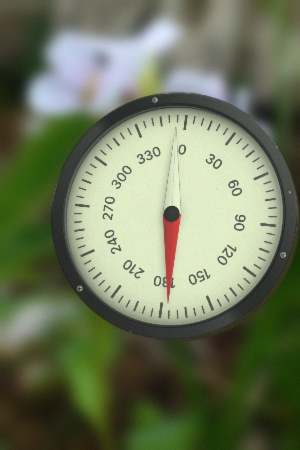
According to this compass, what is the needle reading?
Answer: 175 °
